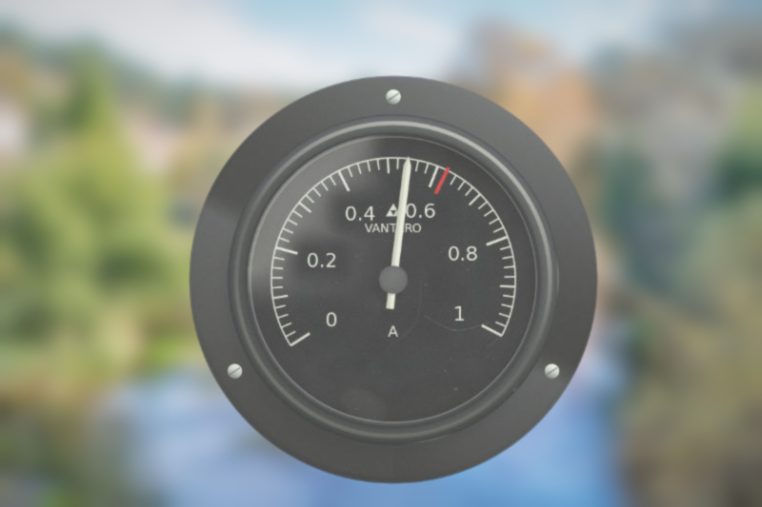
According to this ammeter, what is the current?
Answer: 0.54 A
